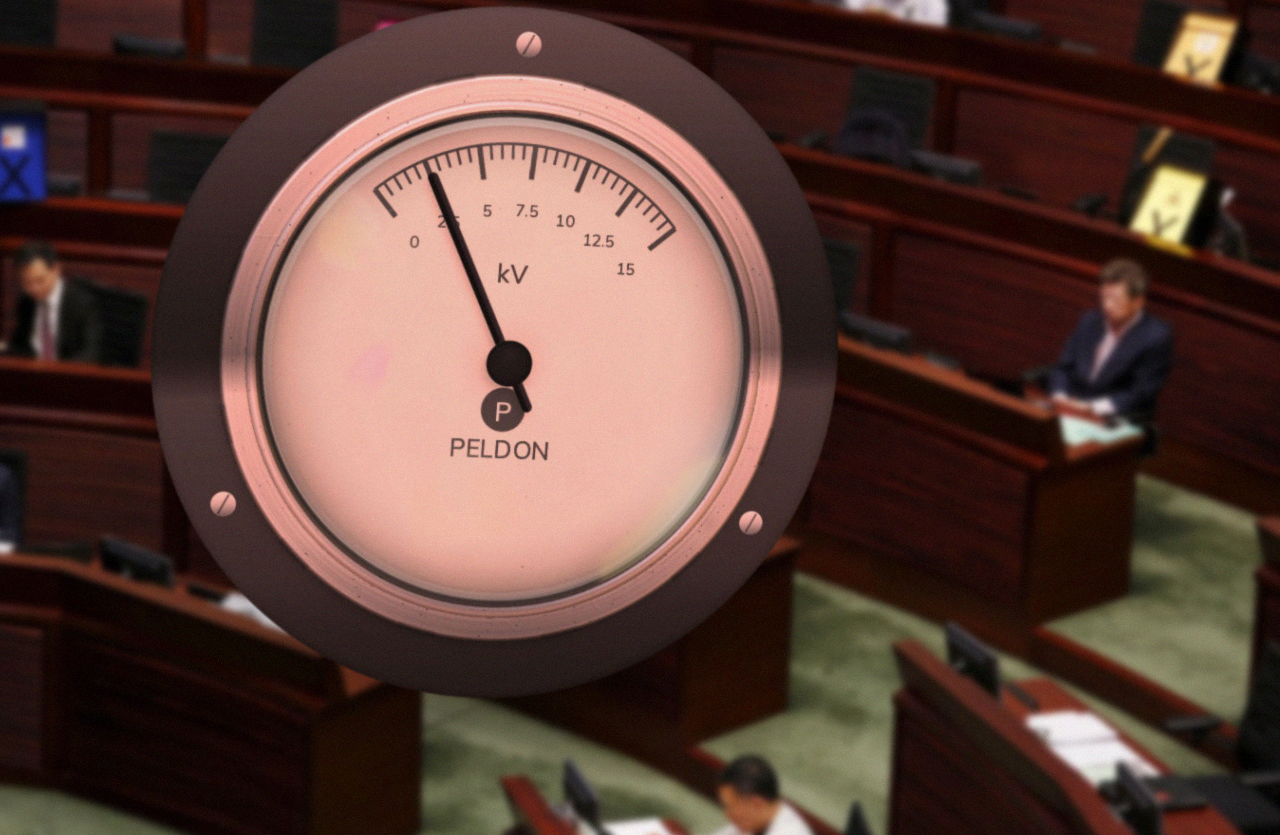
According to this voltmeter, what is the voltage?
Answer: 2.5 kV
